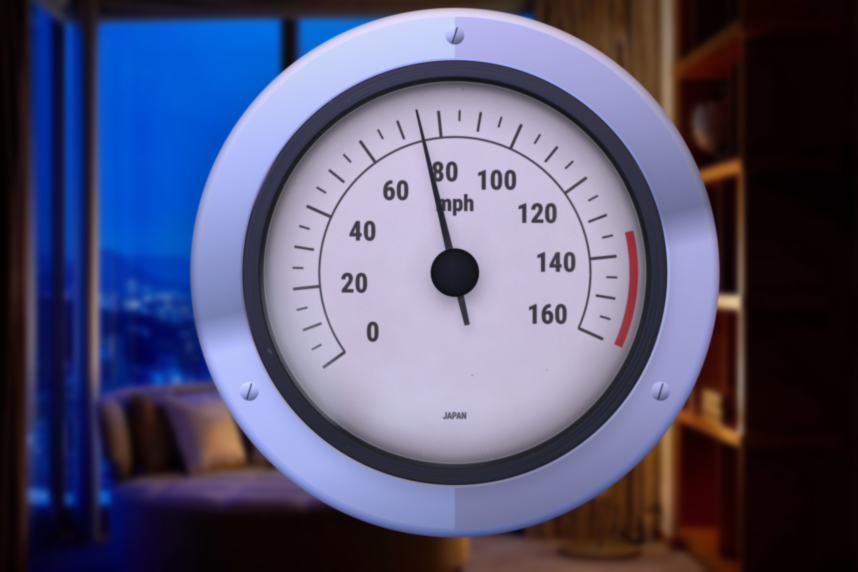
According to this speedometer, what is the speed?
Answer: 75 mph
